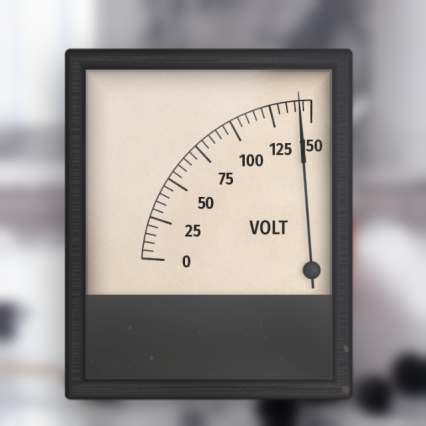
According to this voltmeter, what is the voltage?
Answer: 142.5 V
